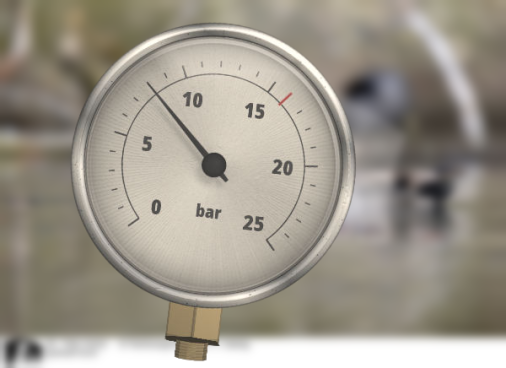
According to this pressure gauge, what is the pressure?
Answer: 8 bar
